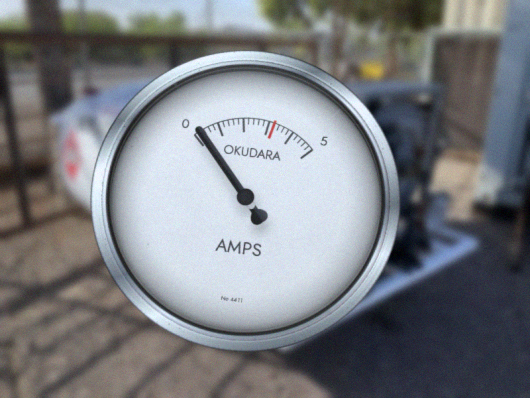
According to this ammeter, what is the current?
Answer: 0.2 A
